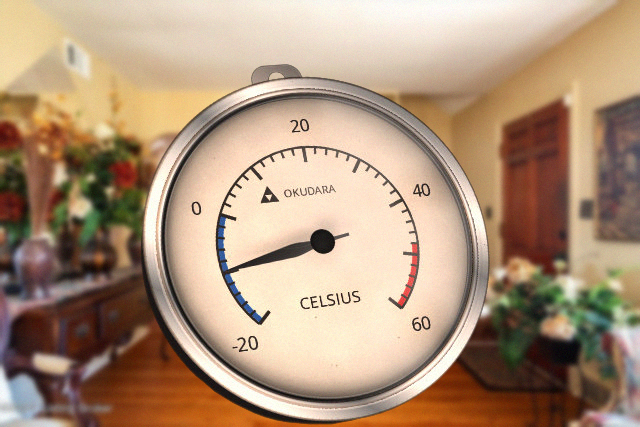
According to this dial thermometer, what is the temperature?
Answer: -10 °C
